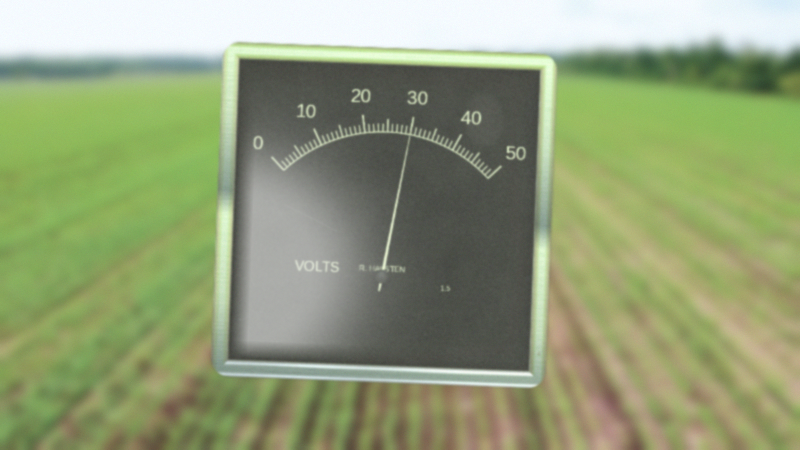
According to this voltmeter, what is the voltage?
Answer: 30 V
